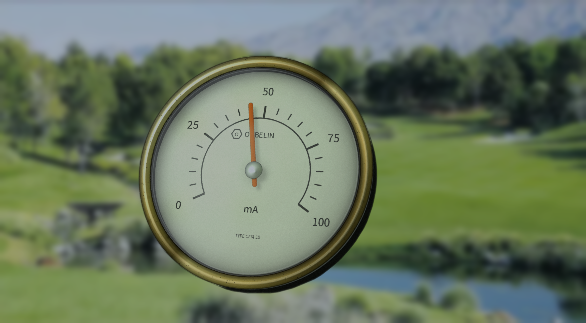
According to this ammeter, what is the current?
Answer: 45 mA
